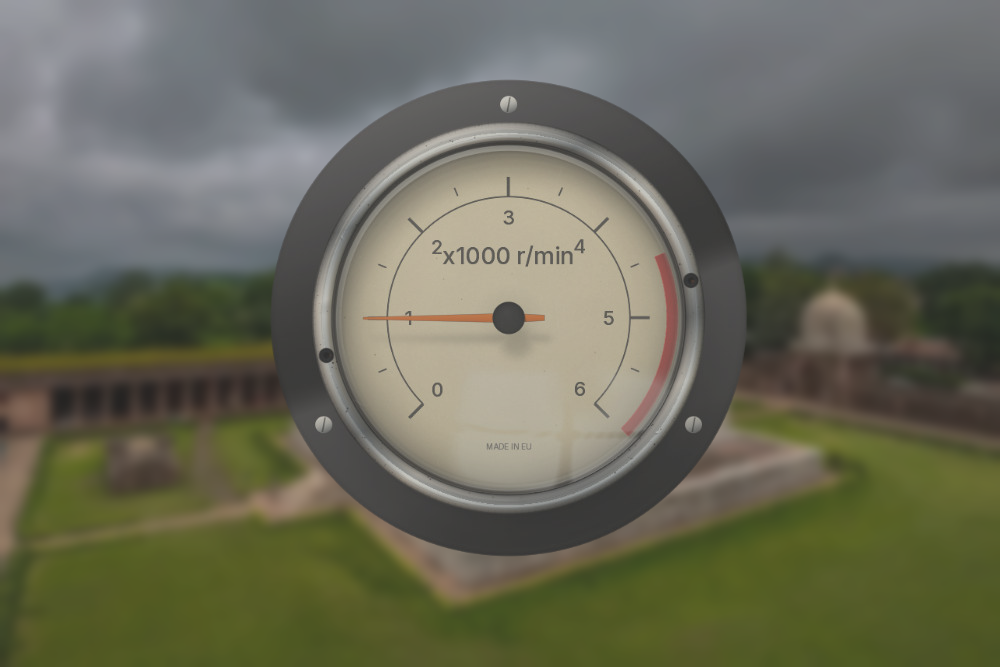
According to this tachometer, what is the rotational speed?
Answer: 1000 rpm
